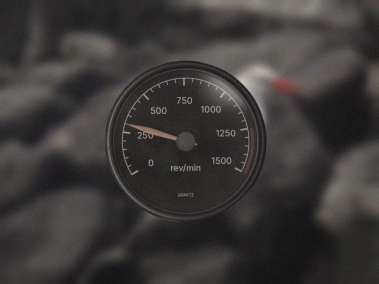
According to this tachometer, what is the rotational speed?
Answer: 300 rpm
